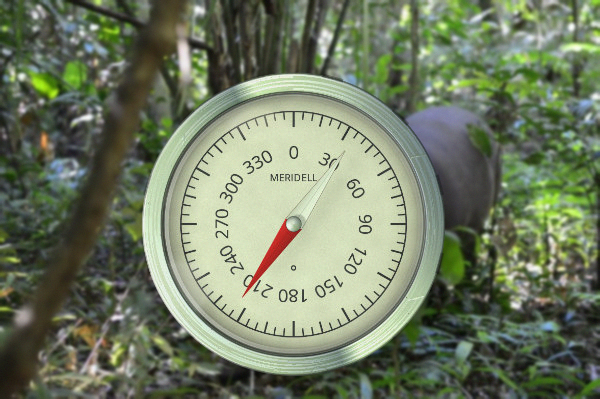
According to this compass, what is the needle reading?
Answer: 215 °
